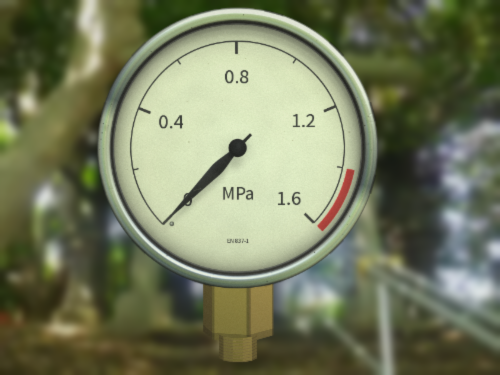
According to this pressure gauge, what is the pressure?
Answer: 0 MPa
